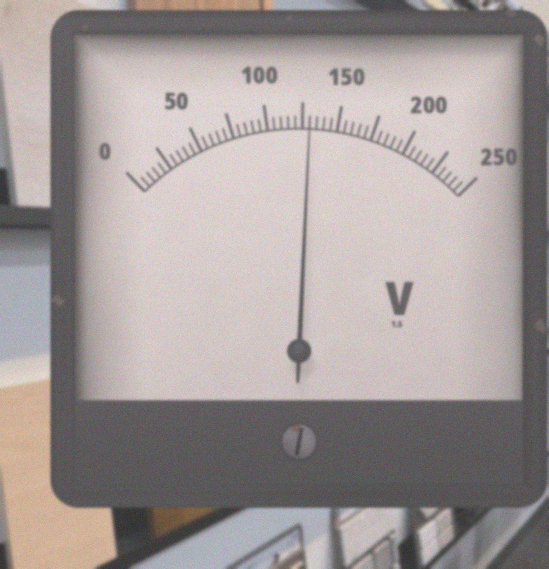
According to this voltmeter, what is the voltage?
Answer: 130 V
